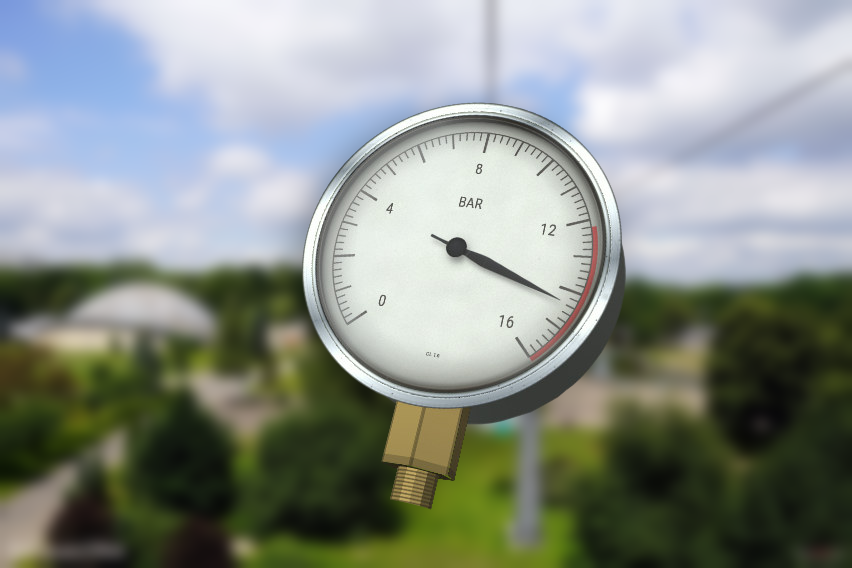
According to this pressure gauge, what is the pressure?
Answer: 14.4 bar
